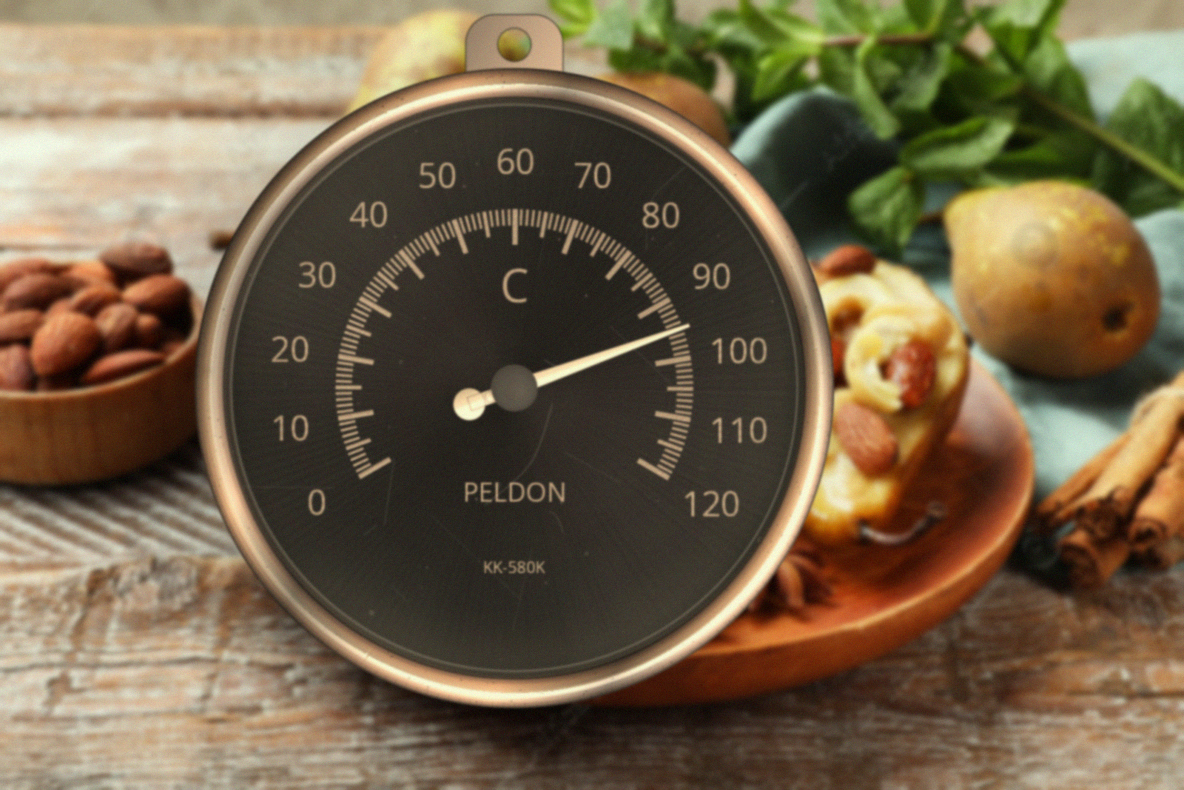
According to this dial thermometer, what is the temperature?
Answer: 95 °C
